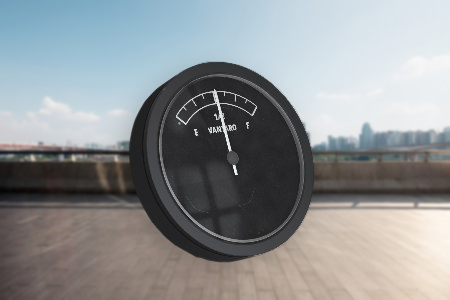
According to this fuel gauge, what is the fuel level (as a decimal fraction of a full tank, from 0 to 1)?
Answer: 0.5
